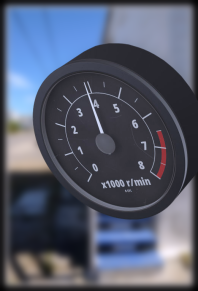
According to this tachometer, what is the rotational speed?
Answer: 4000 rpm
